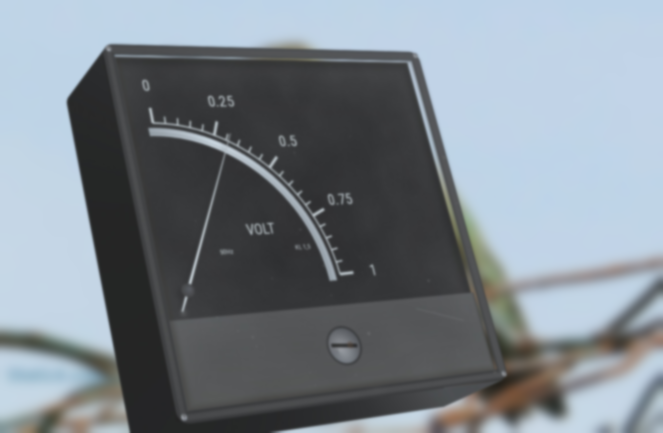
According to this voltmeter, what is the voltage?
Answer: 0.3 V
